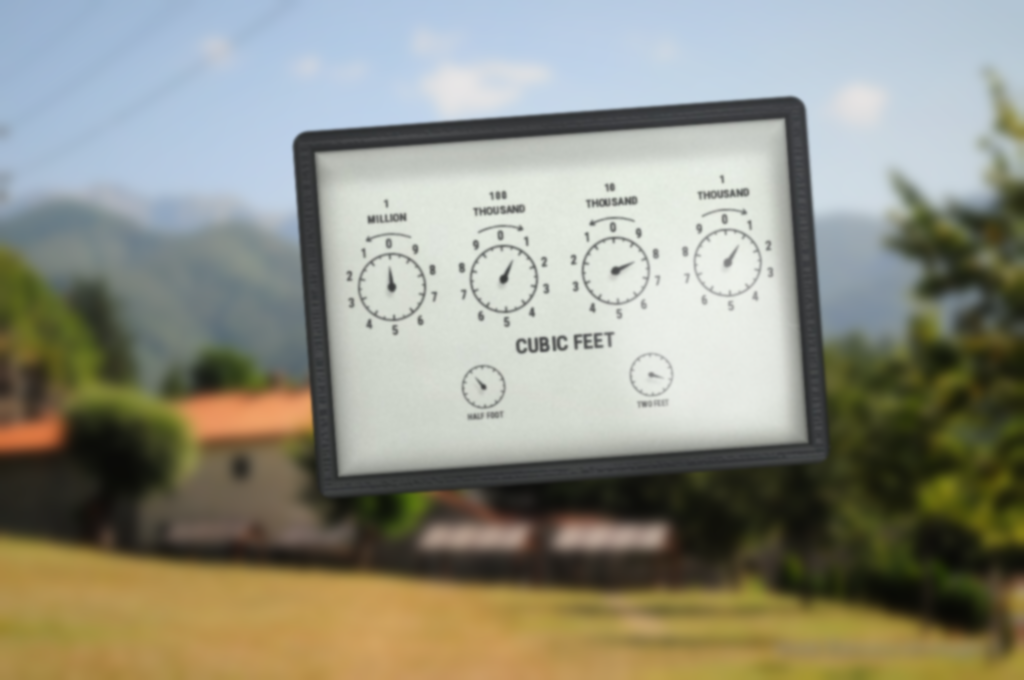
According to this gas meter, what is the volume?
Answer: 8100 ft³
